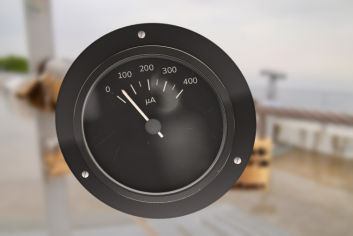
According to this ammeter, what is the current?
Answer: 50 µA
